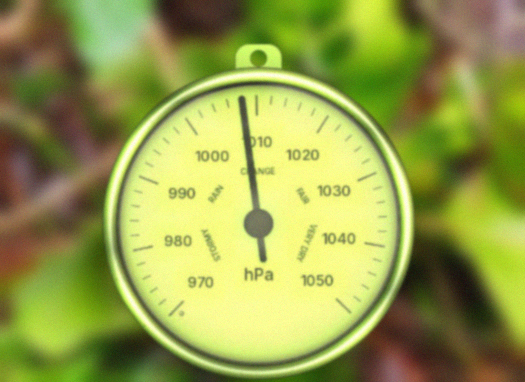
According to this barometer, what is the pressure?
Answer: 1008 hPa
